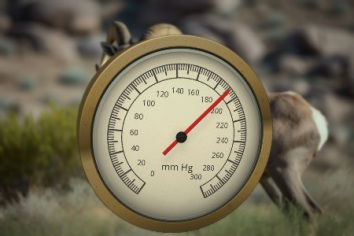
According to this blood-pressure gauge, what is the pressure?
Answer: 190 mmHg
